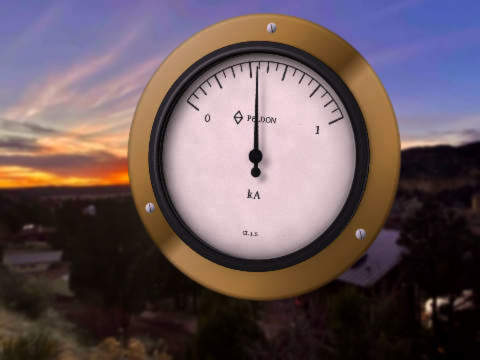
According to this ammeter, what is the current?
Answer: 0.45 kA
